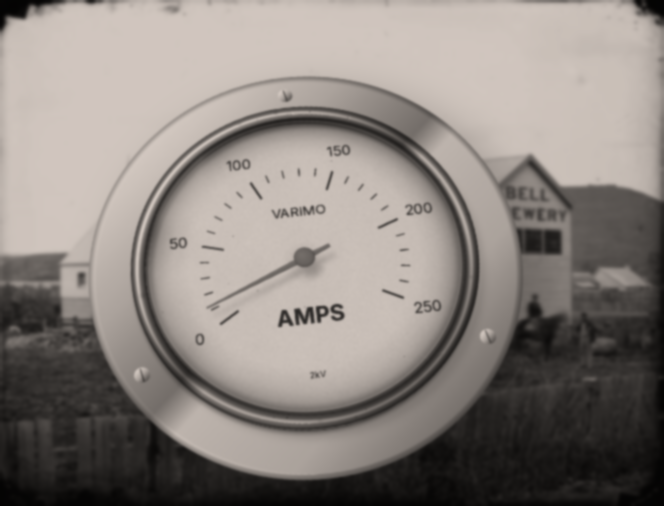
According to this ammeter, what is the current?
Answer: 10 A
